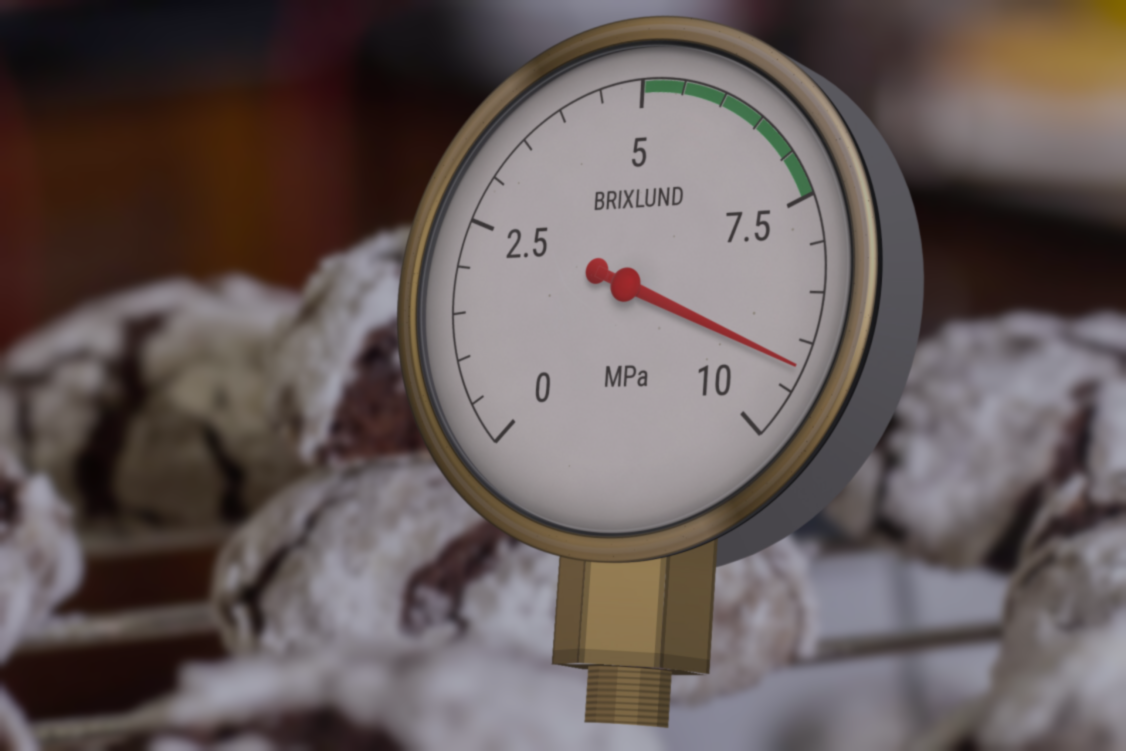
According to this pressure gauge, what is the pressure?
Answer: 9.25 MPa
